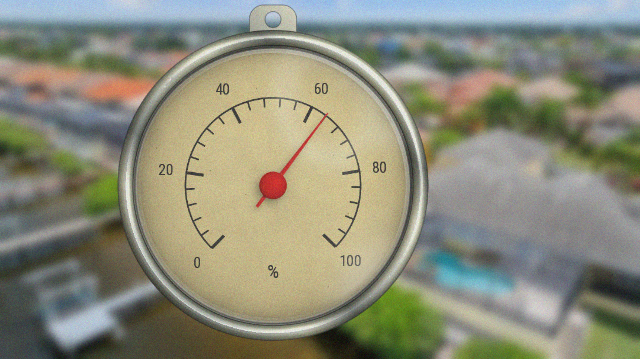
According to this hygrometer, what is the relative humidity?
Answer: 64 %
